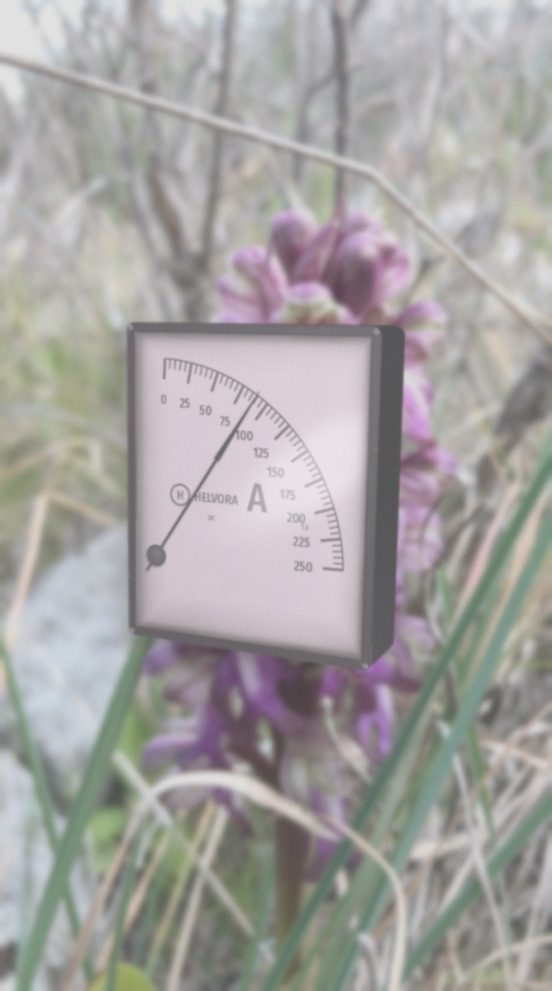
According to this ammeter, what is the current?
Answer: 90 A
